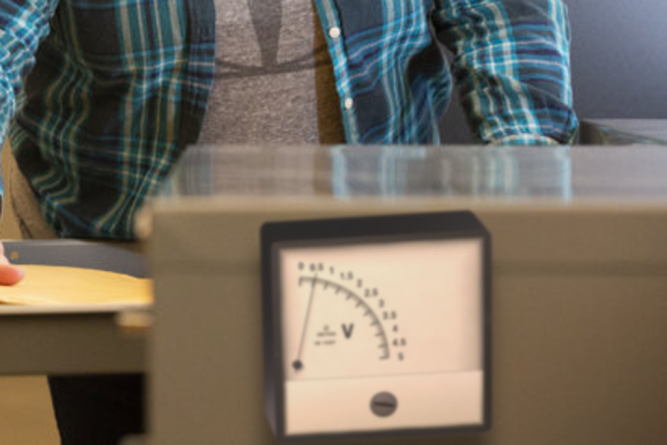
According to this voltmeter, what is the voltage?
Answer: 0.5 V
